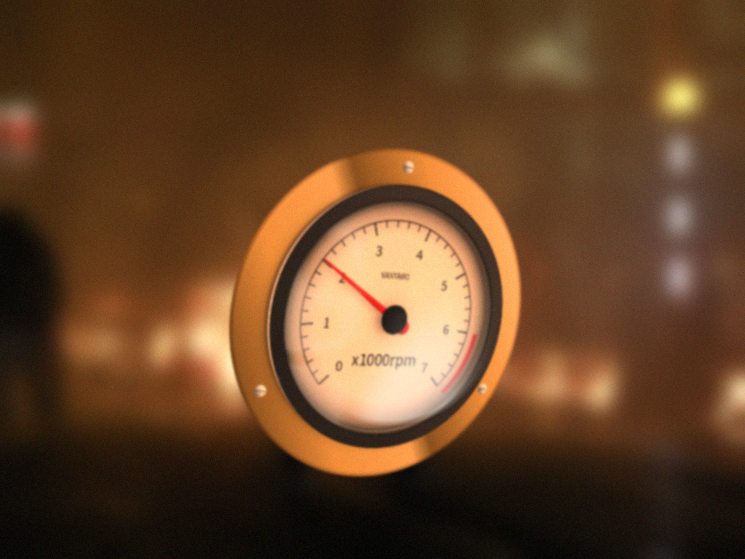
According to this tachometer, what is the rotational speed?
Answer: 2000 rpm
